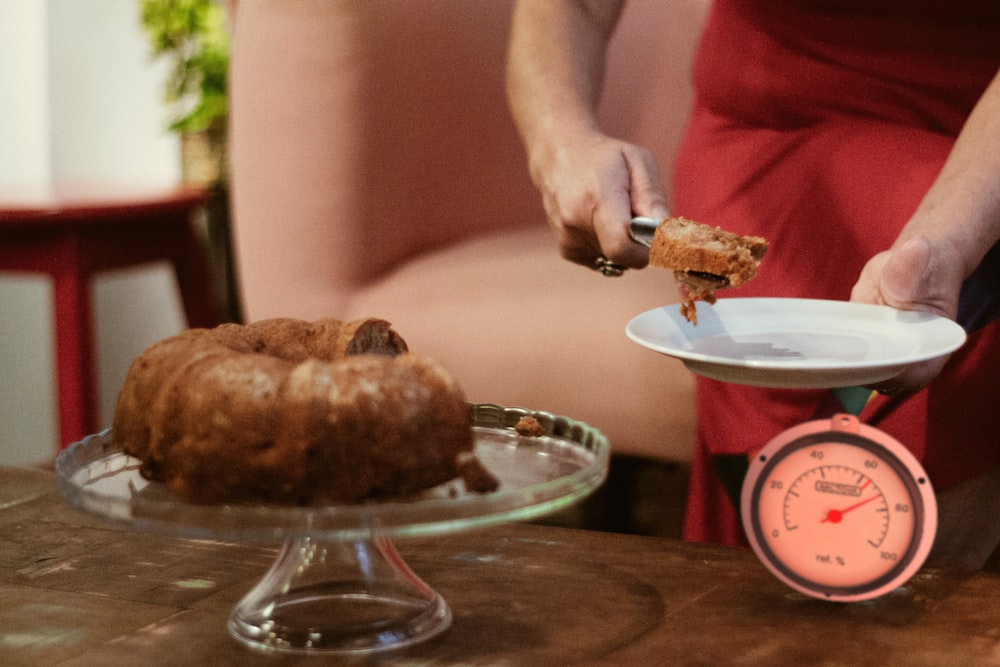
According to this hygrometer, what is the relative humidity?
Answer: 72 %
